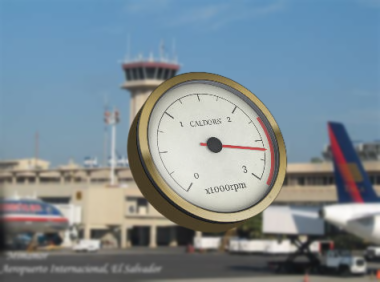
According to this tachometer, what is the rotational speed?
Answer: 2625 rpm
